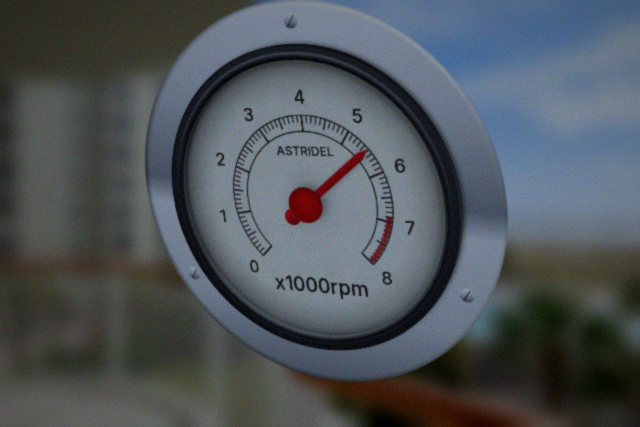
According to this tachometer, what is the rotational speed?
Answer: 5500 rpm
